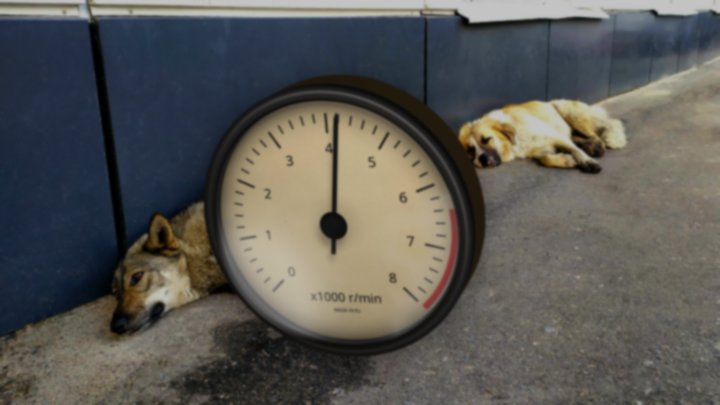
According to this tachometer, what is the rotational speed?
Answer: 4200 rpm
